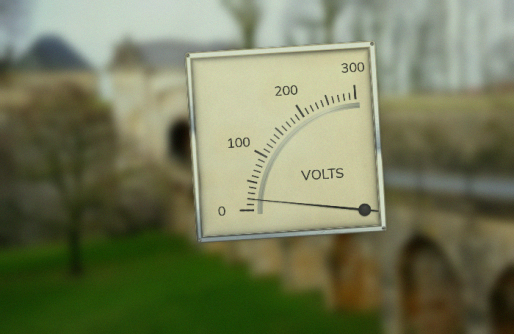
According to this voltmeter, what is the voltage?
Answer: 20 V
